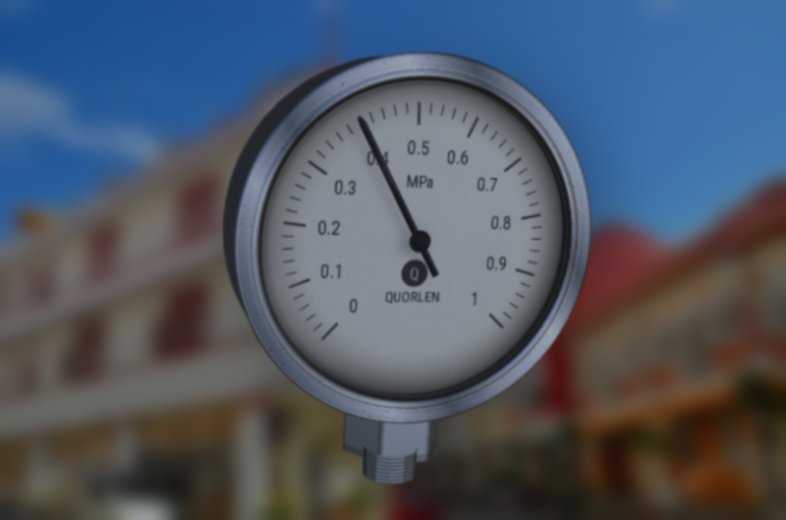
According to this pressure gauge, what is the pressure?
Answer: 0.4 MPa
